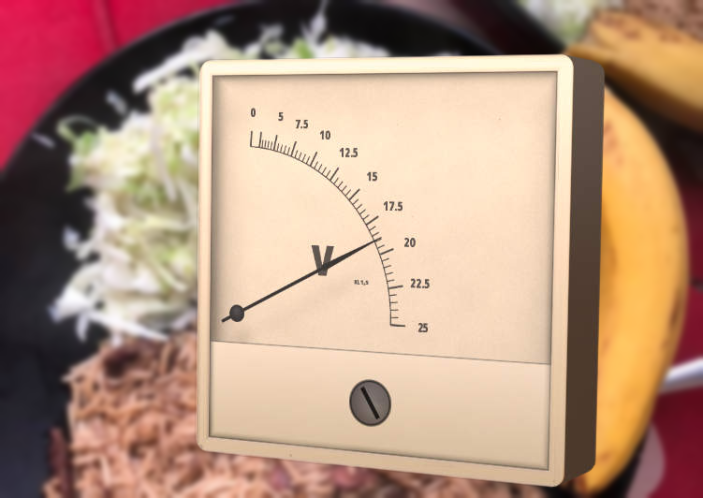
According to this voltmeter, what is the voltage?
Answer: 19 V
